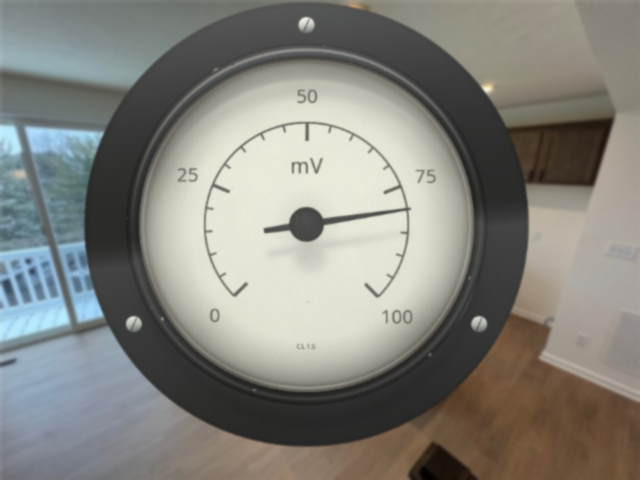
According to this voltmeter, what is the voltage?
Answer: 80 mV
